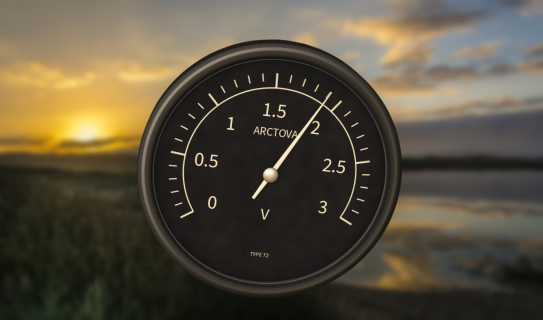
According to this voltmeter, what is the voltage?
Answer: 1.9 V
